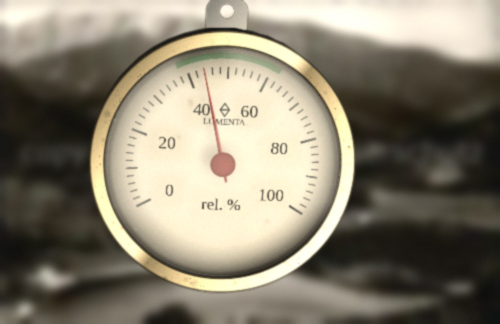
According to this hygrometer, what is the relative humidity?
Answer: 44 %
